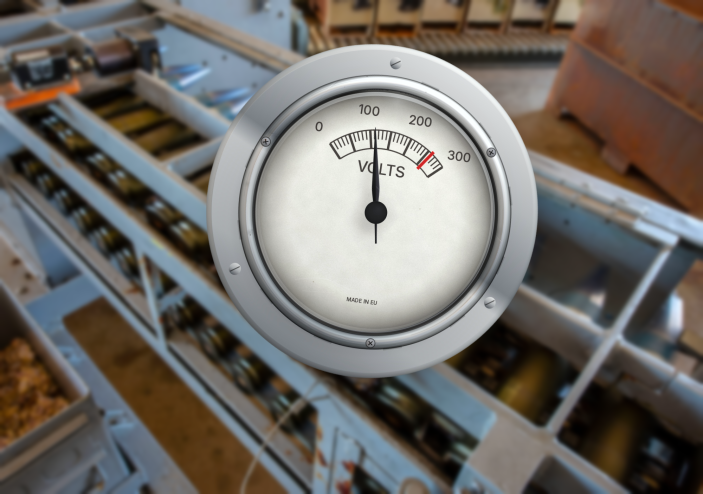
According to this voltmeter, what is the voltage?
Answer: 110 V
